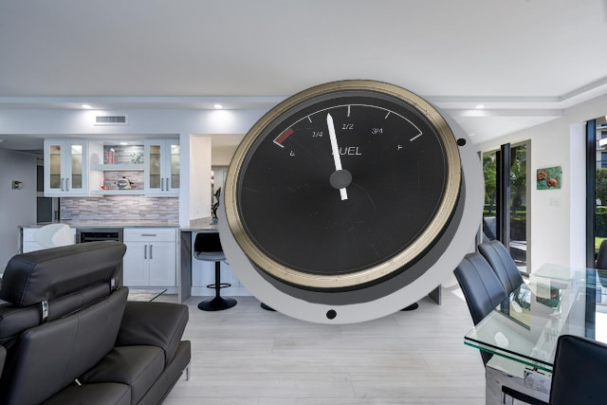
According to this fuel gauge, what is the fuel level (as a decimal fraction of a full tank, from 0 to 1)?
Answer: 0.375
